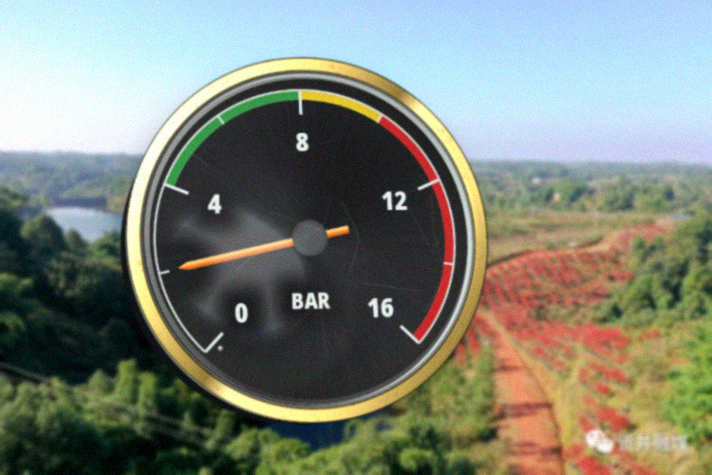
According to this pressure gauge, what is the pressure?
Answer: 2 bar
